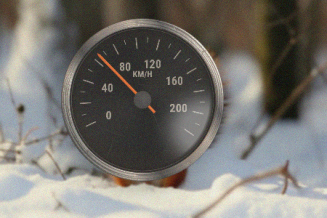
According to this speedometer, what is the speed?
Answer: 65 km/h
